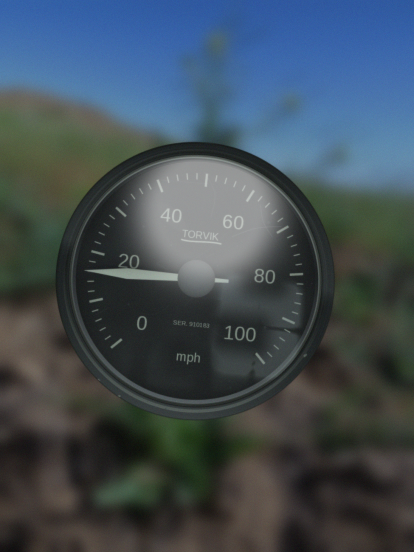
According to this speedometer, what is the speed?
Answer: 16 mph
